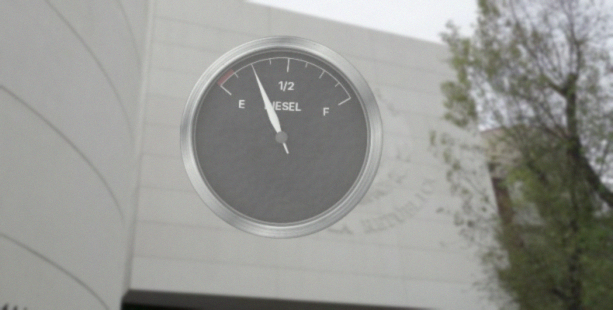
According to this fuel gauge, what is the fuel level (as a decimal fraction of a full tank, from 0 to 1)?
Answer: 0.25
